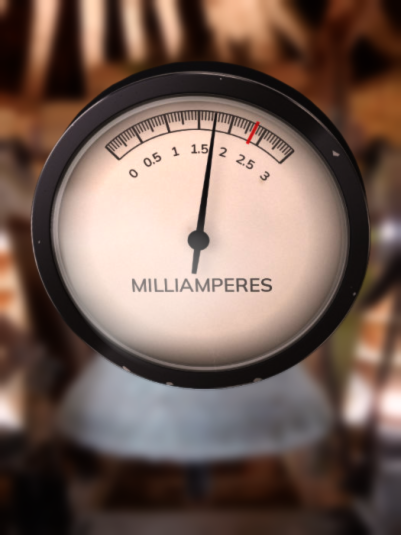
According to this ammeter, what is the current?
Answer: 1.75 mA
